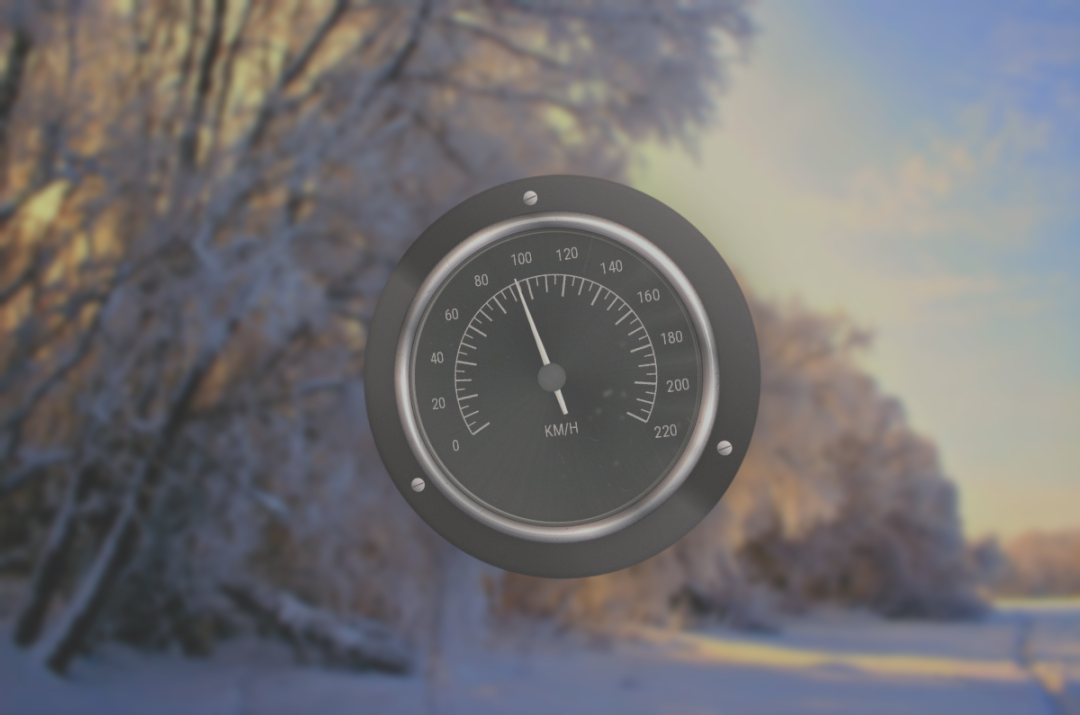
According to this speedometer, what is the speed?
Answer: 95 km/h
